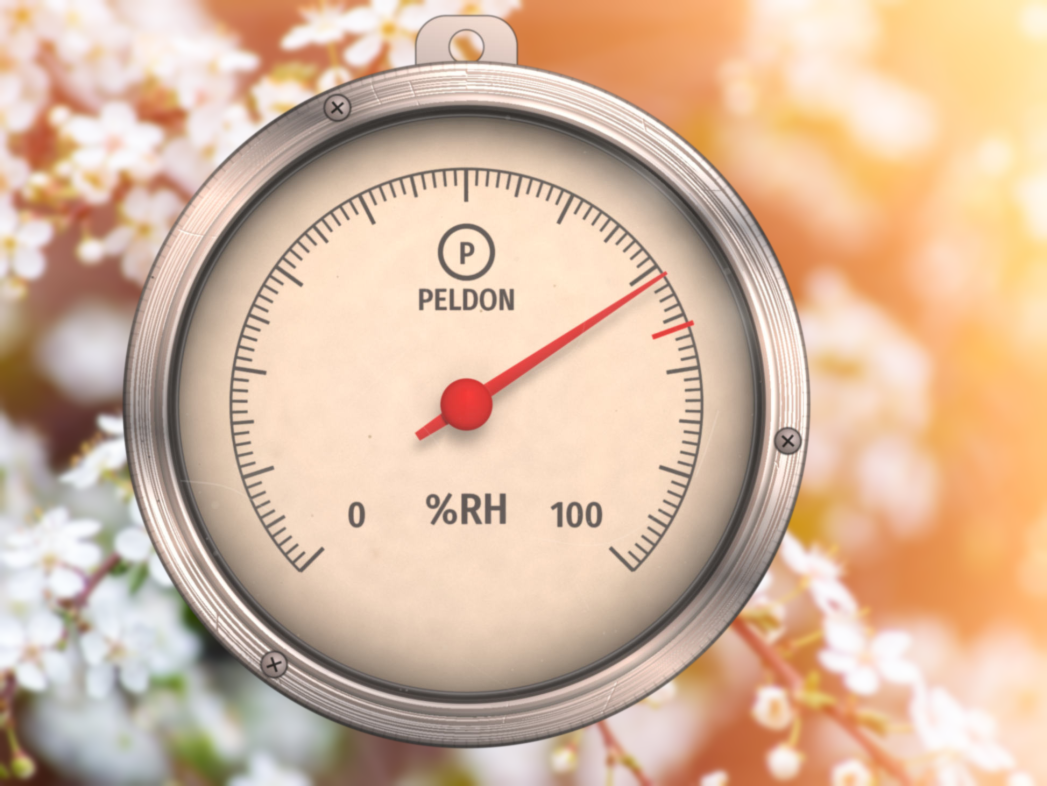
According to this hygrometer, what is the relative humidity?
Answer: 71 %
